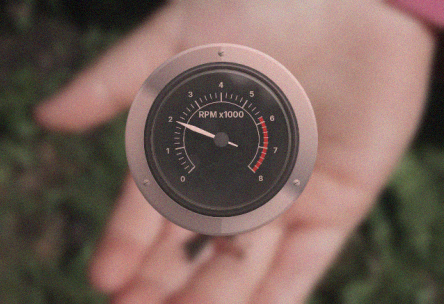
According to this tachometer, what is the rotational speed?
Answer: 2000 rpm
